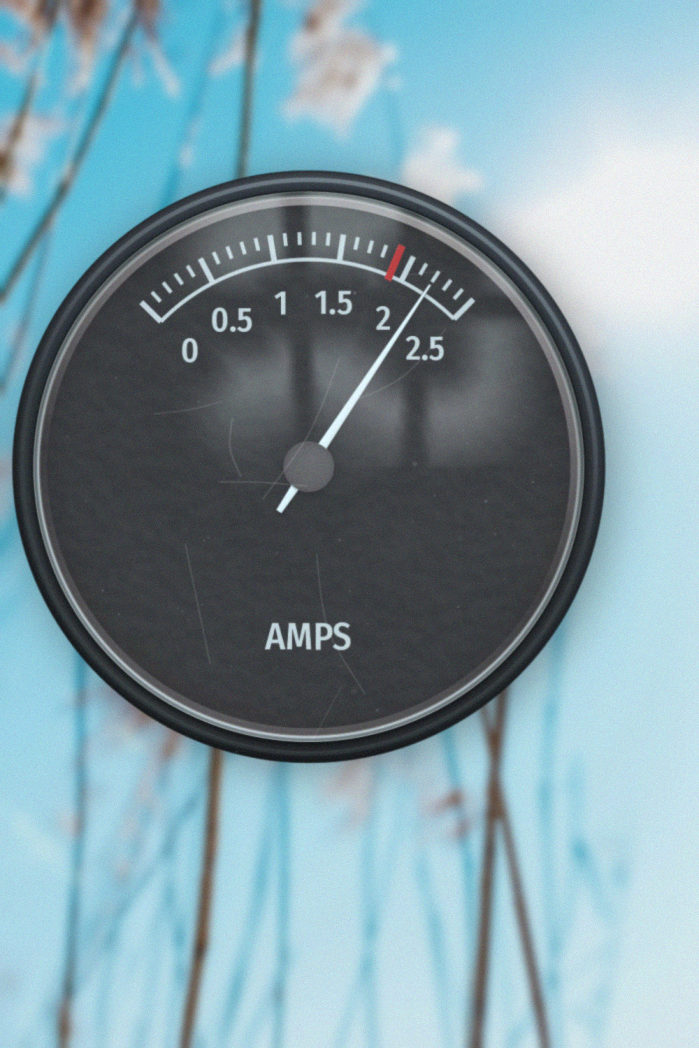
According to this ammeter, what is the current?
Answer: 2.2 A
